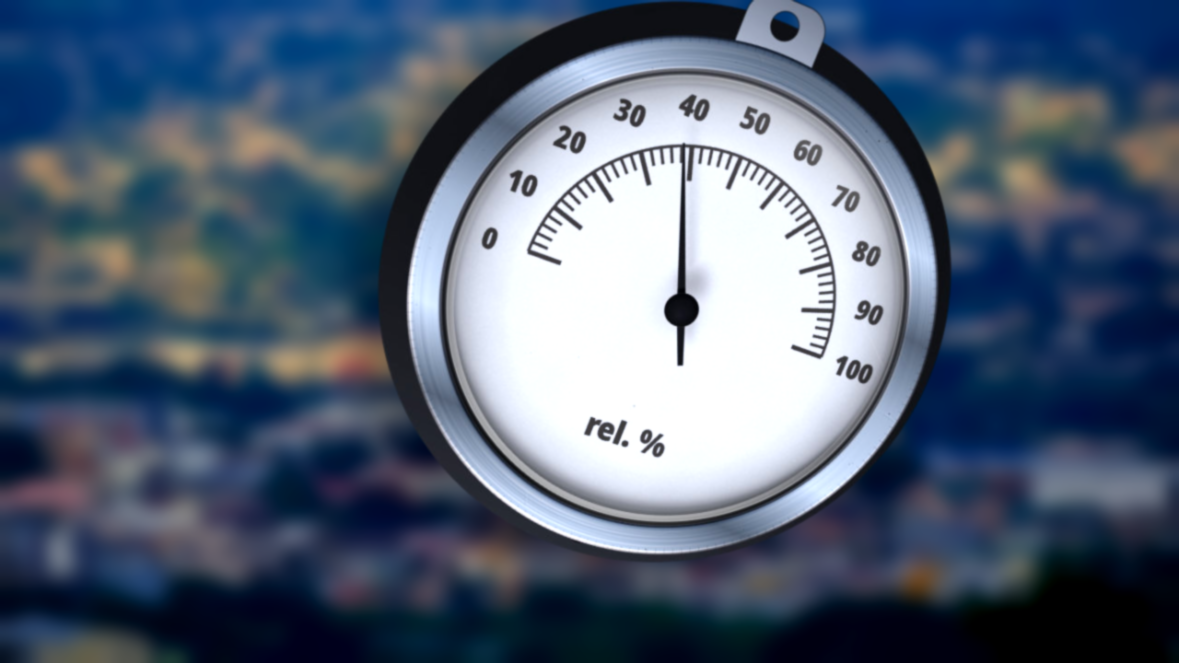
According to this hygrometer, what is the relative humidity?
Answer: 38 %
